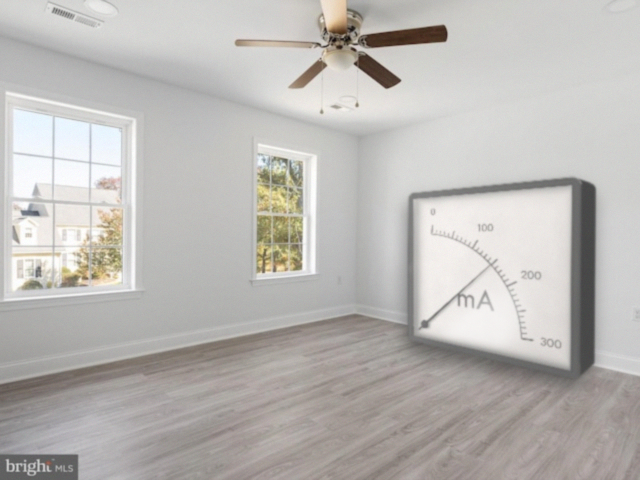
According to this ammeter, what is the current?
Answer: 150 mA
